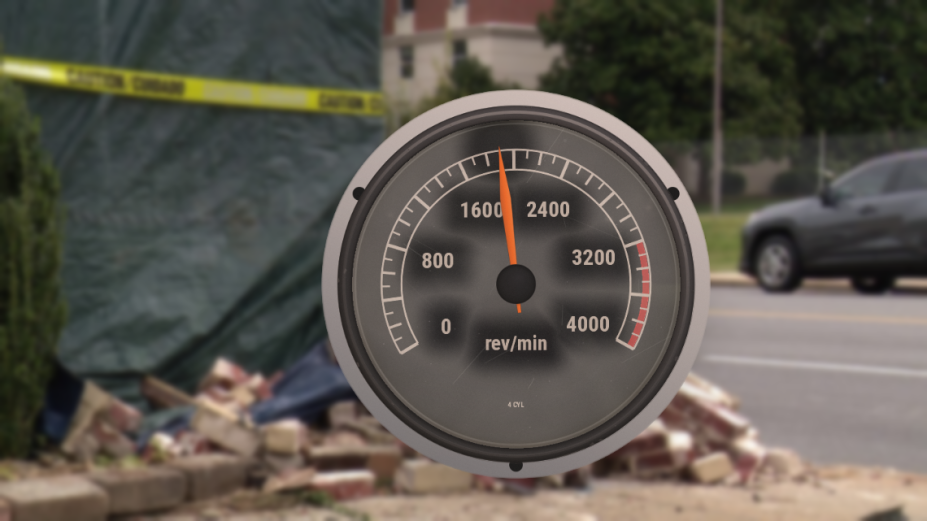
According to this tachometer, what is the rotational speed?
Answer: 1900 rpm
